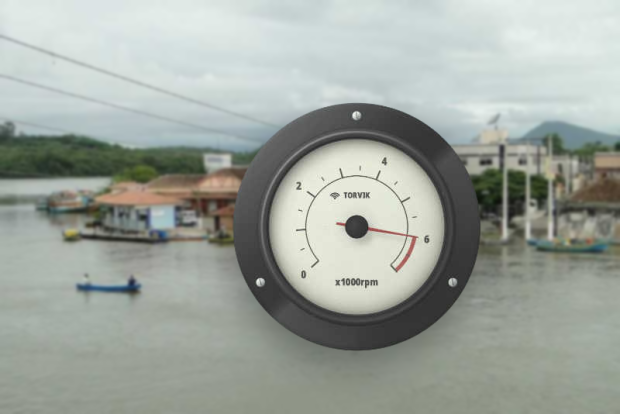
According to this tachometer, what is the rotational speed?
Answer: 6000 rpm
